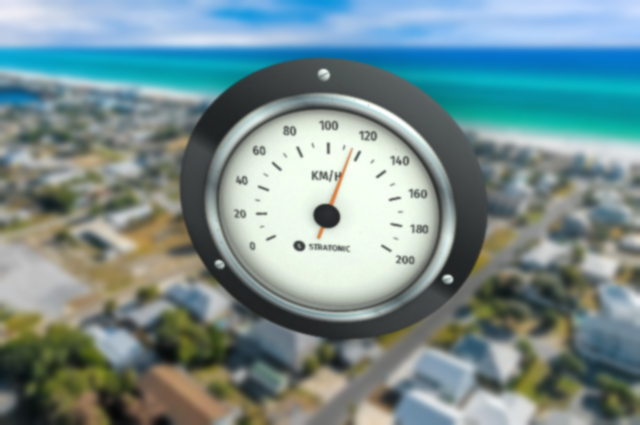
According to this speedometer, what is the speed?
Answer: 115 km/h
